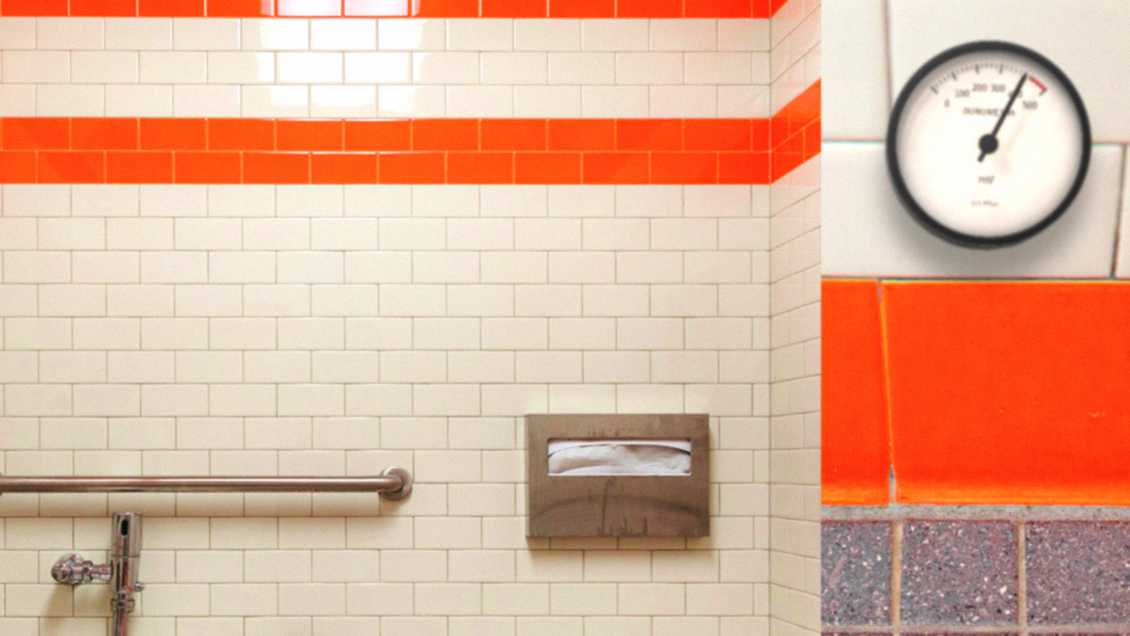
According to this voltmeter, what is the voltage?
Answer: 400 mV
